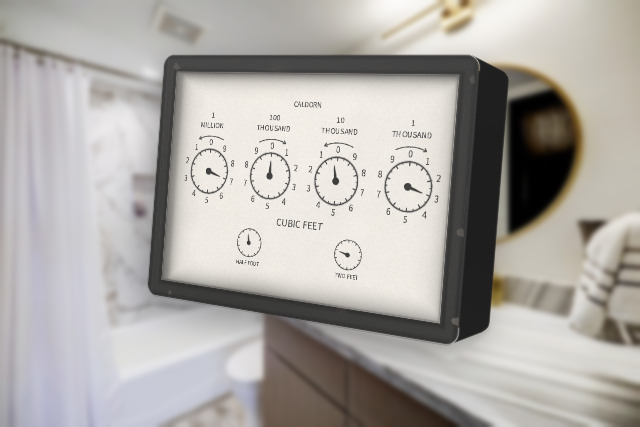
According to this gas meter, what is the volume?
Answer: 700300 ft³
